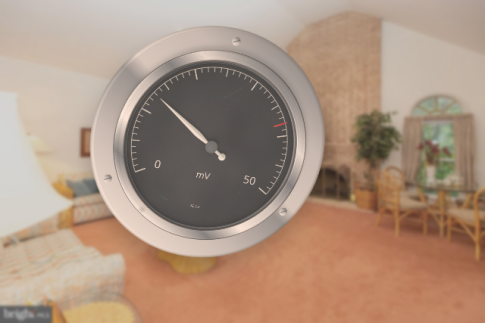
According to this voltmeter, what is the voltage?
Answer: 13 mV
